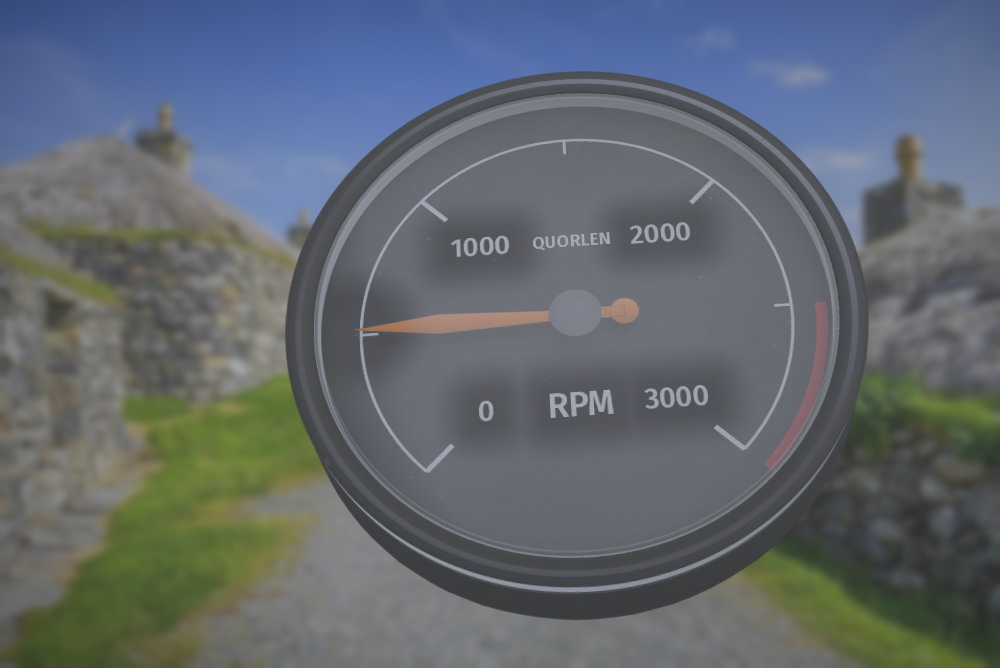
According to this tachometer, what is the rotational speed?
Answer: 500 rpm
